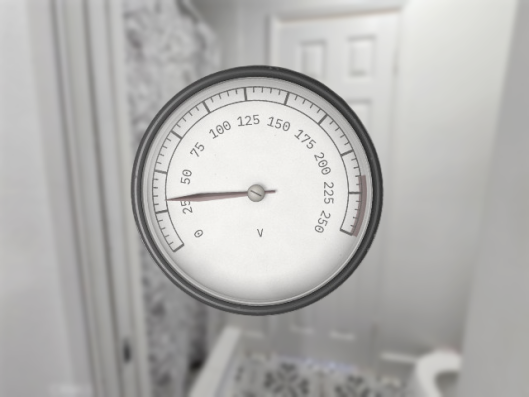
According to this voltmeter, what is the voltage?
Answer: 32.5 V
